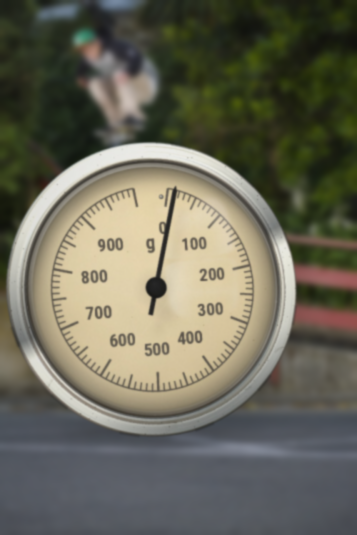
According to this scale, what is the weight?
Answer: 10 g
